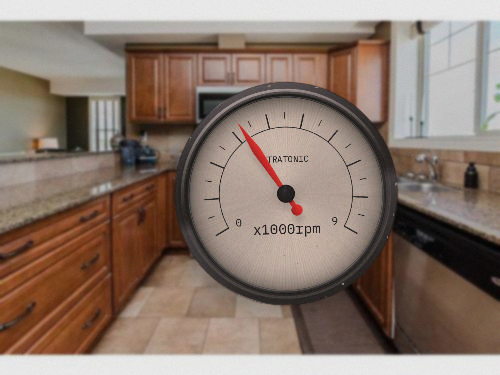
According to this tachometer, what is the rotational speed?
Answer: 3250 rpm
